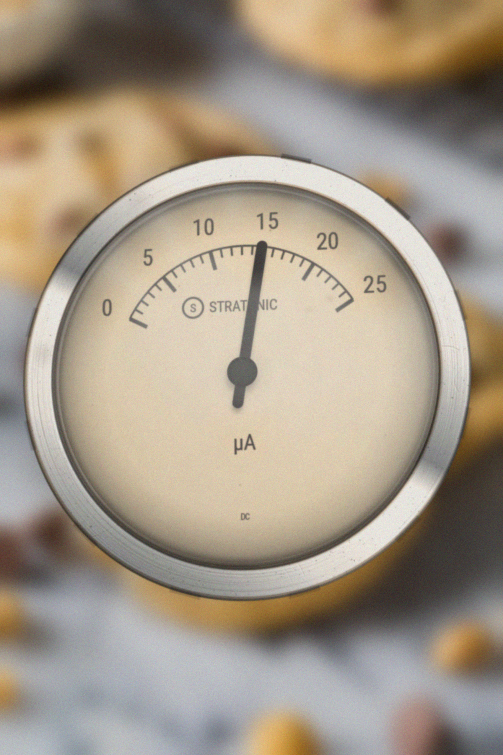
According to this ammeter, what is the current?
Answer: 15 µA
